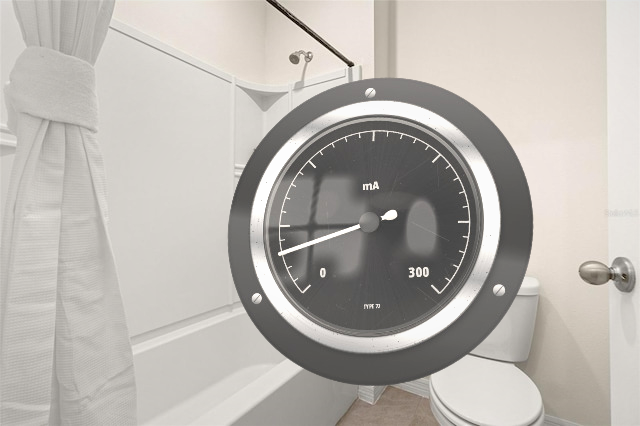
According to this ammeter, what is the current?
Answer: 30 mA
